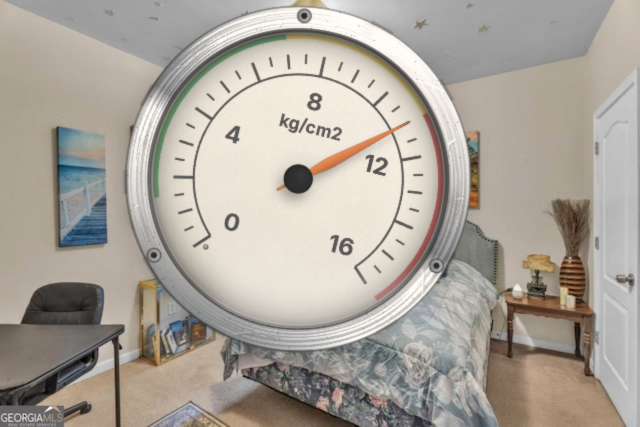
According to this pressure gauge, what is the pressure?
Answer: 11 kg/cm²
